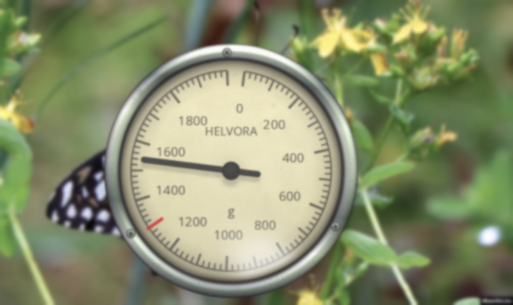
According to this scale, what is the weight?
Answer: 1540 g
